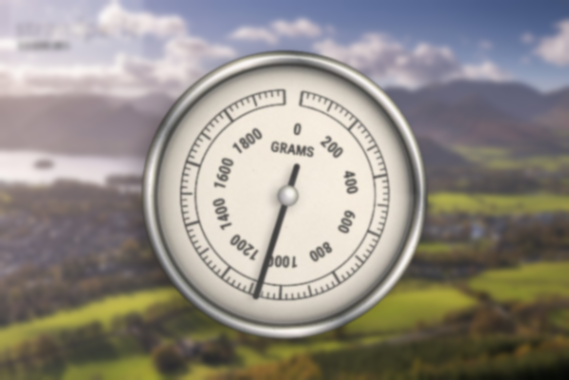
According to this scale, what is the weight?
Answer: 1080 g
